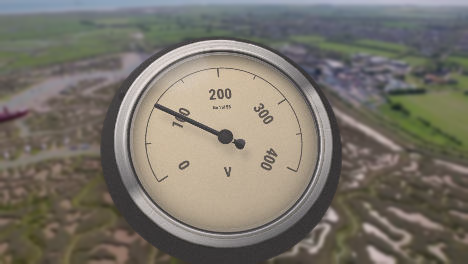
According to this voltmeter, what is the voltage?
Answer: 100 V
